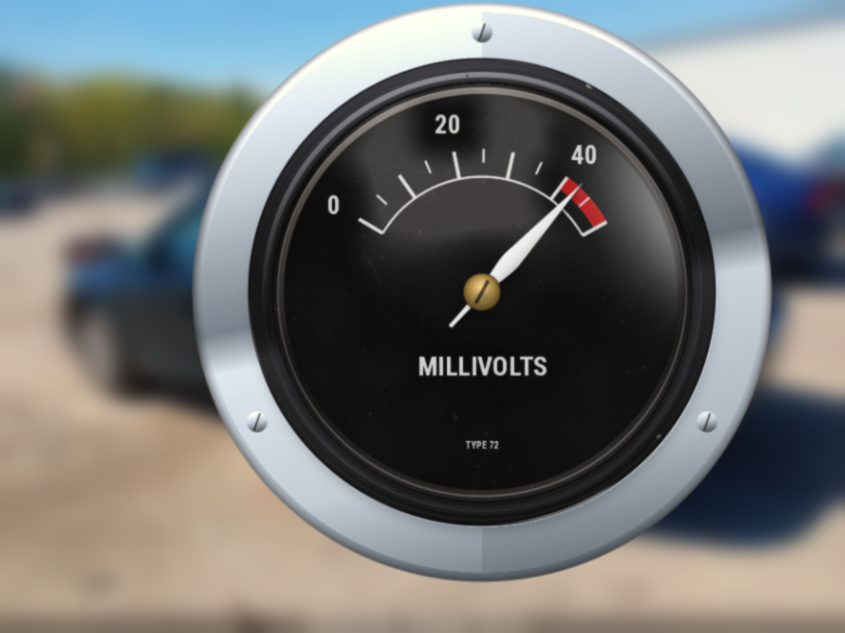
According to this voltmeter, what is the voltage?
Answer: 42.5 mV
